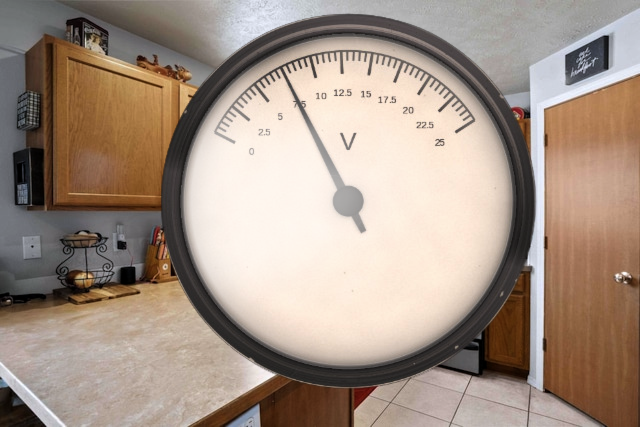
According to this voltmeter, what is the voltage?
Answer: 7.5 V
